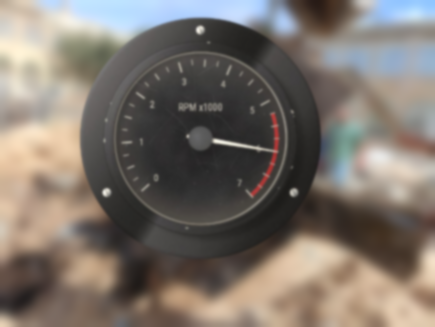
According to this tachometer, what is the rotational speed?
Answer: 6000 rpm
